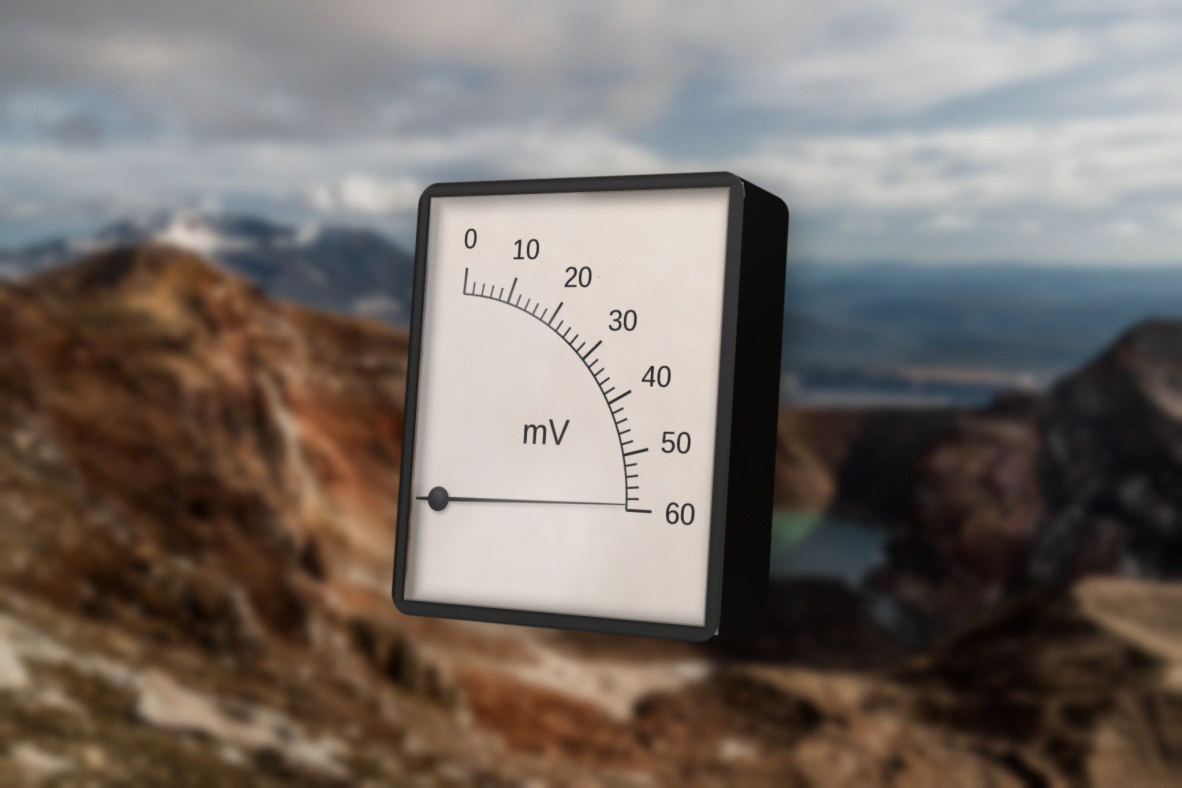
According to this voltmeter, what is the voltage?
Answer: 59 mV
